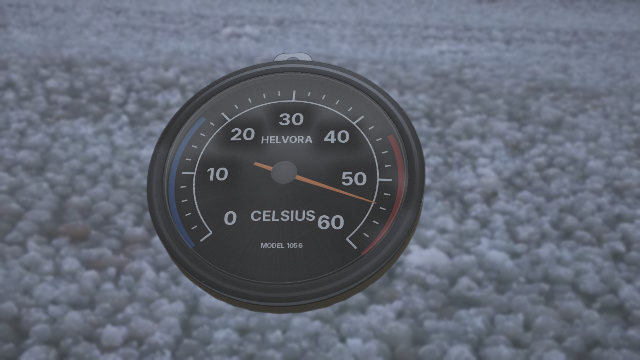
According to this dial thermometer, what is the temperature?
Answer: 54 °C
